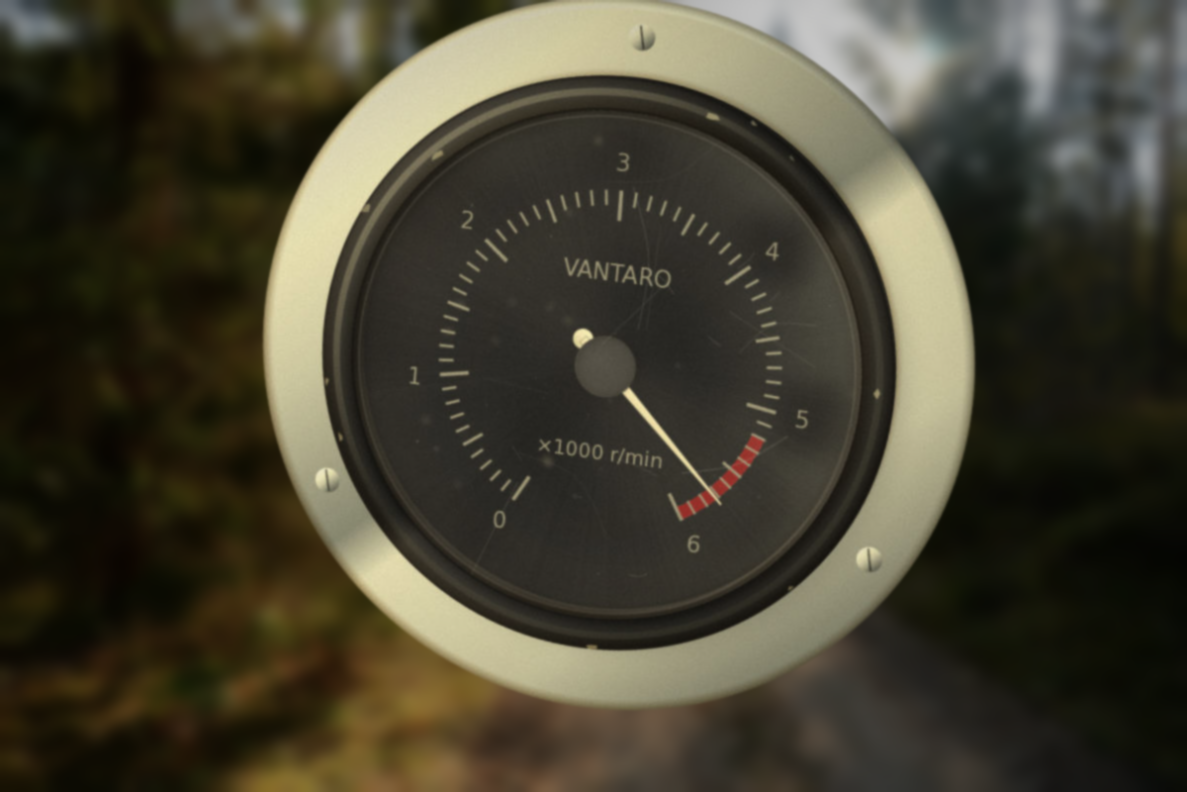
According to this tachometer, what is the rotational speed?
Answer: 5700 rpm
